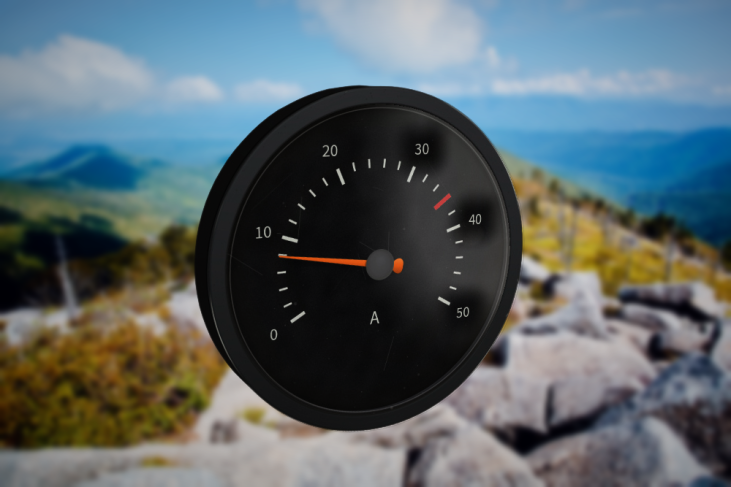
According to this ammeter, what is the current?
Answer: 8 A
